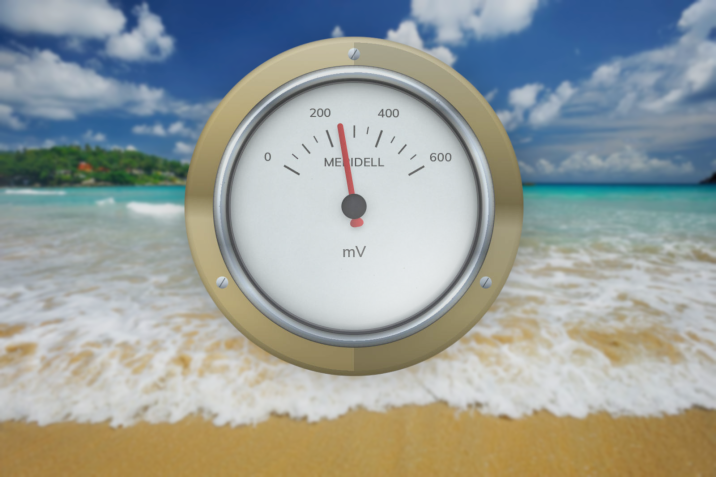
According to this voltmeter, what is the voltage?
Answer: 250 mV
